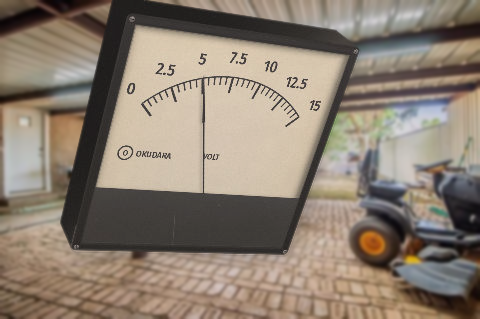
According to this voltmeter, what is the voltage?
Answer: 5 V
